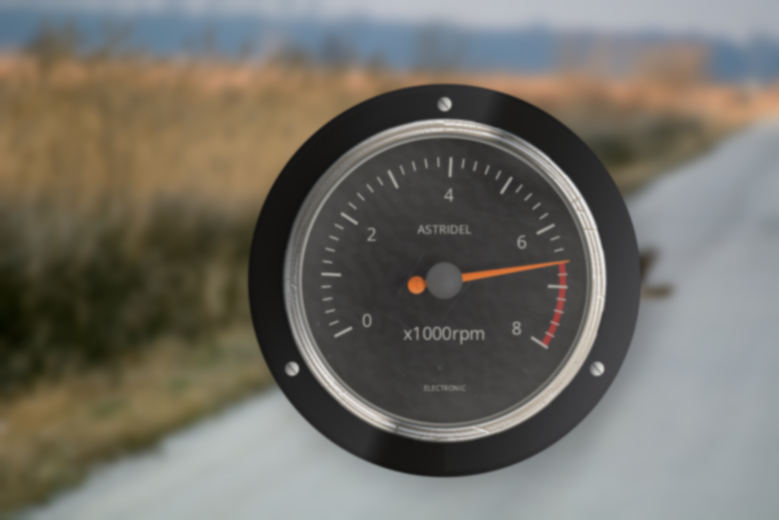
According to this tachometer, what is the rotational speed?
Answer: 6600 rpm
